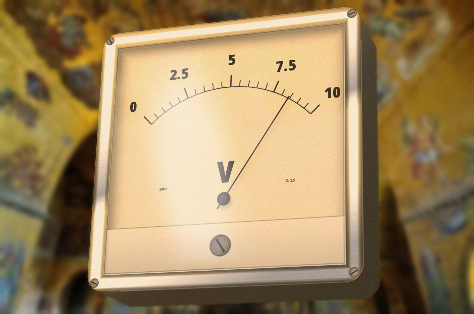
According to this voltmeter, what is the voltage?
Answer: 8.5 V
